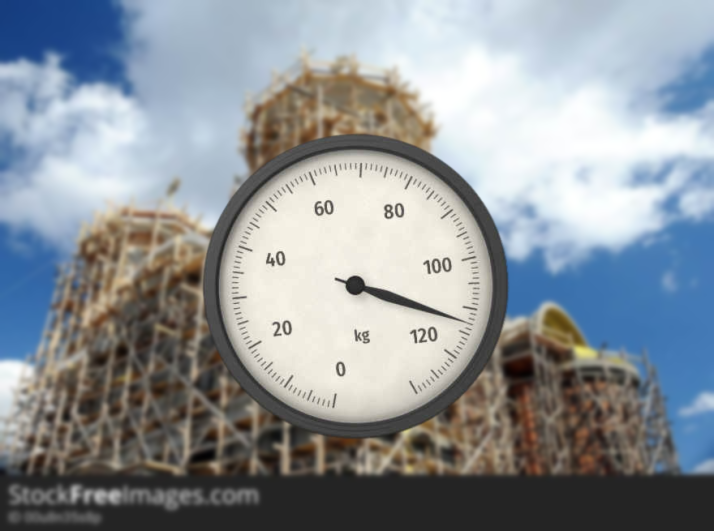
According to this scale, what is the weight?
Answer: 113 kg
